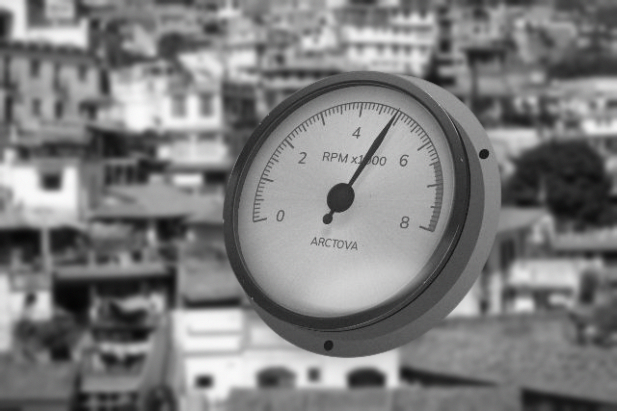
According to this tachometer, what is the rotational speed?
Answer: 5000 rpm
